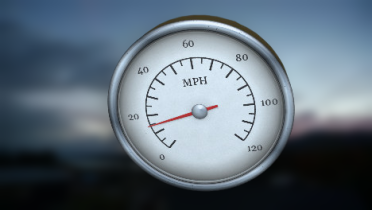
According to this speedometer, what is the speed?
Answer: 15 mph
